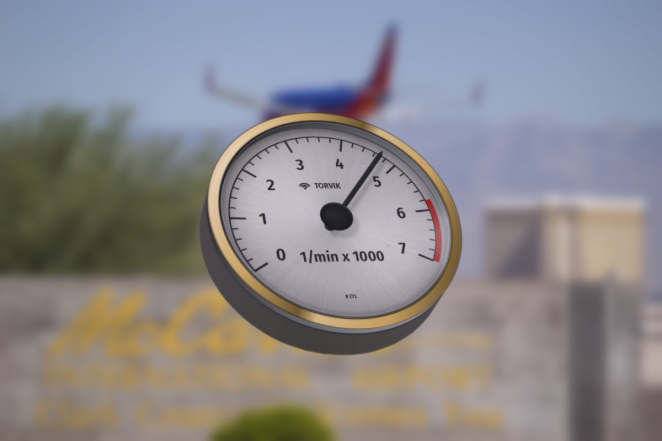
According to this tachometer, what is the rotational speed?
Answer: 4700 rpm
